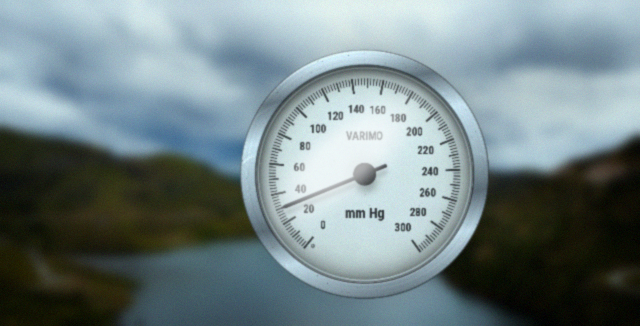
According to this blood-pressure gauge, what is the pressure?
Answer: 30 mmHg
